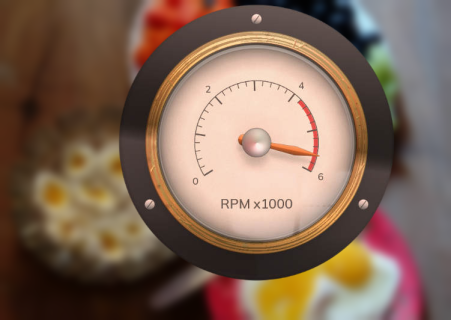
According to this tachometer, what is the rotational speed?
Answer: 5600 rpm
